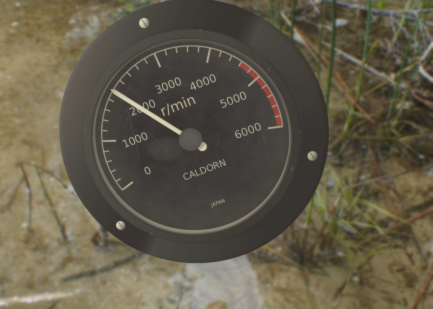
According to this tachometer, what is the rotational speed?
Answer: 2000 rpm
